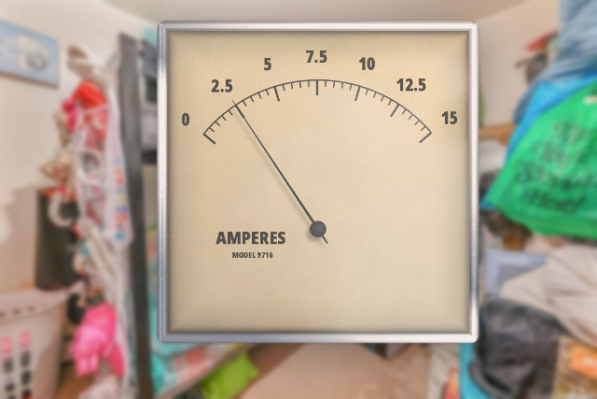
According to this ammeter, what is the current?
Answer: 2.5 A
